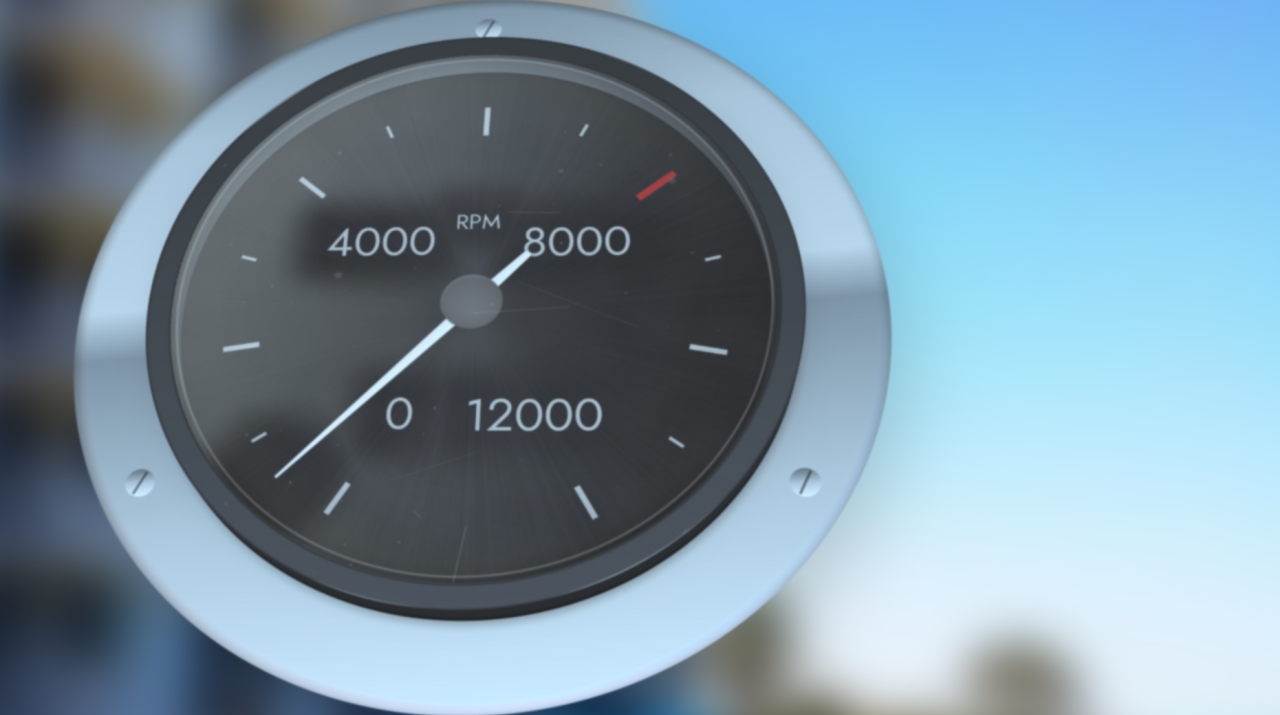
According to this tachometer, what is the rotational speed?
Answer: 500 rpm
